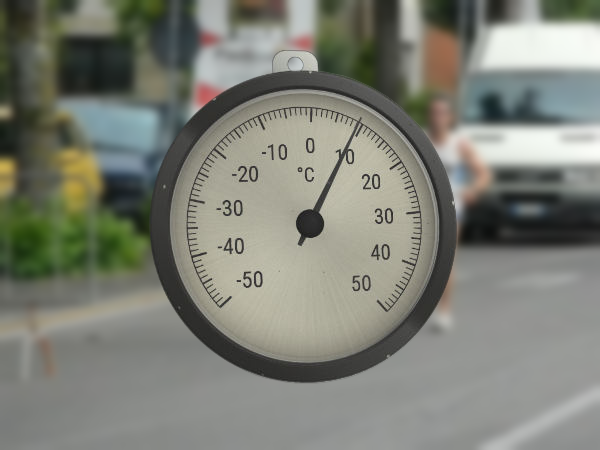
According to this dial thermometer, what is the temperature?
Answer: 9 °C
